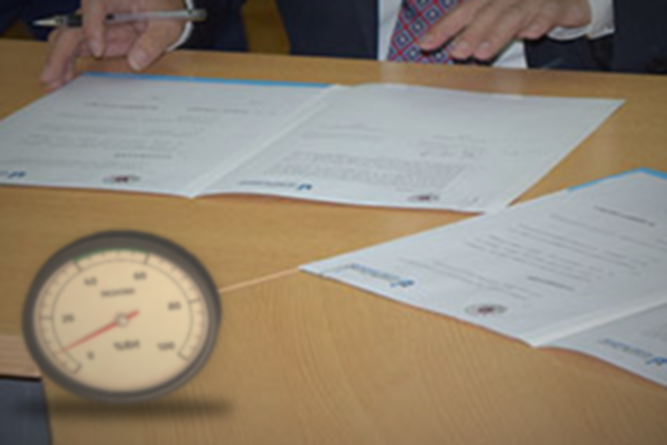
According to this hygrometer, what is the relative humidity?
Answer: 8 %
